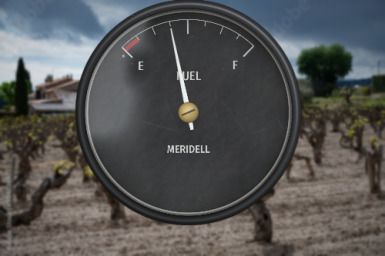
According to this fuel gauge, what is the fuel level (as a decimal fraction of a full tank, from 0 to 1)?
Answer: 0.375
